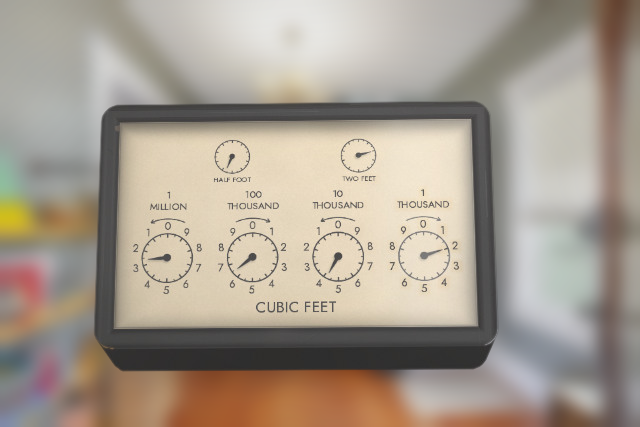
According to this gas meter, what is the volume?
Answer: 264200 ft³
